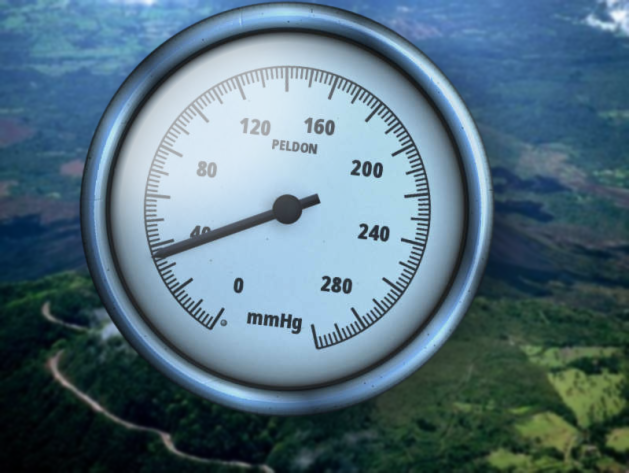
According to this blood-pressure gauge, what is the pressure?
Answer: 36 mmHg
